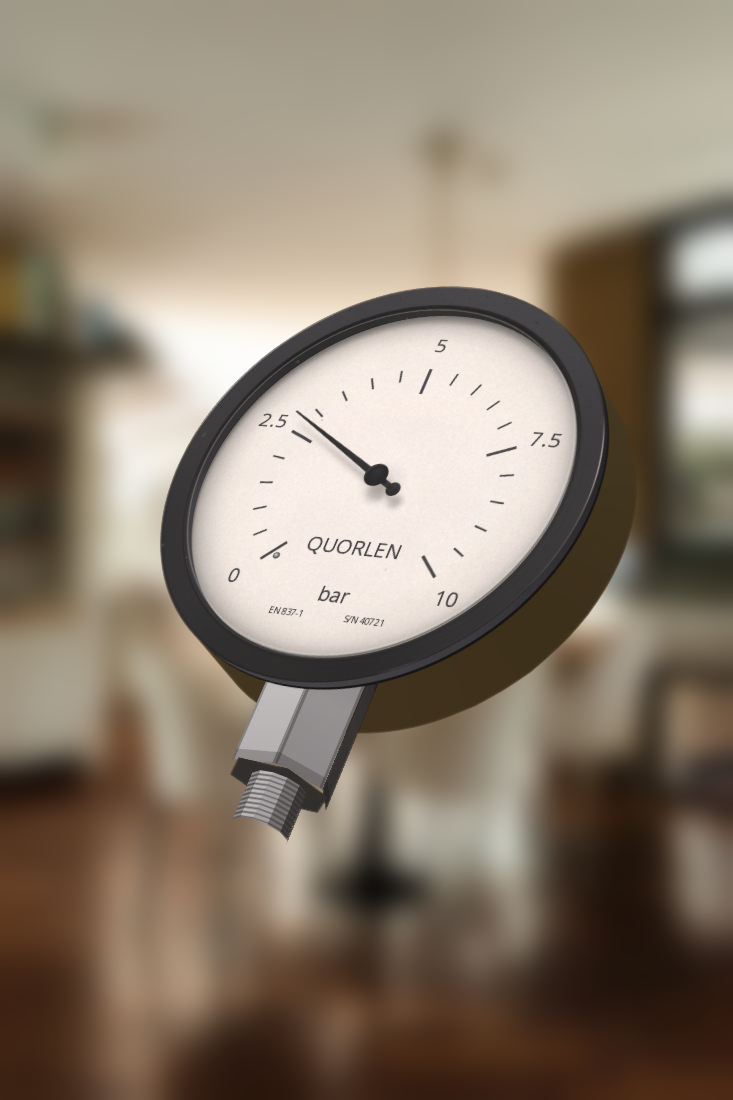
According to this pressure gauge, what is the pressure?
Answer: 2.75 bar
